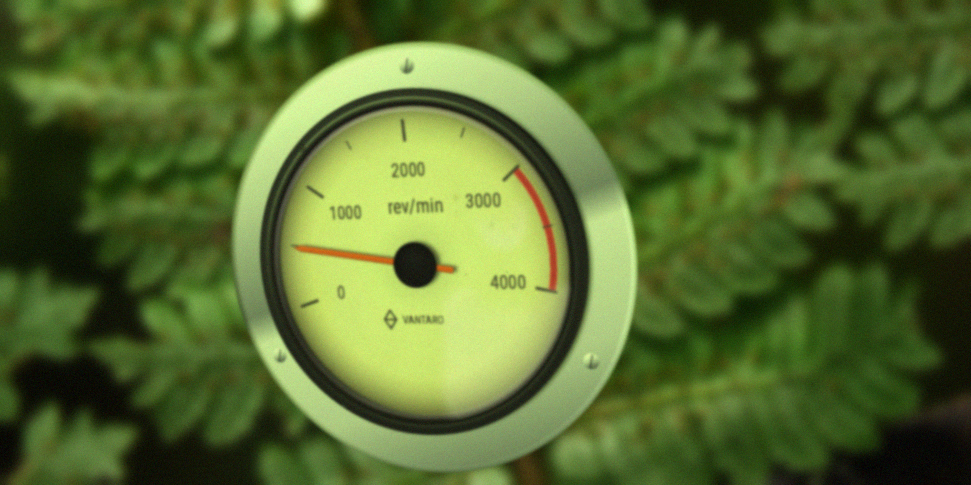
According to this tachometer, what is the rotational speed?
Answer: 500 rpm
